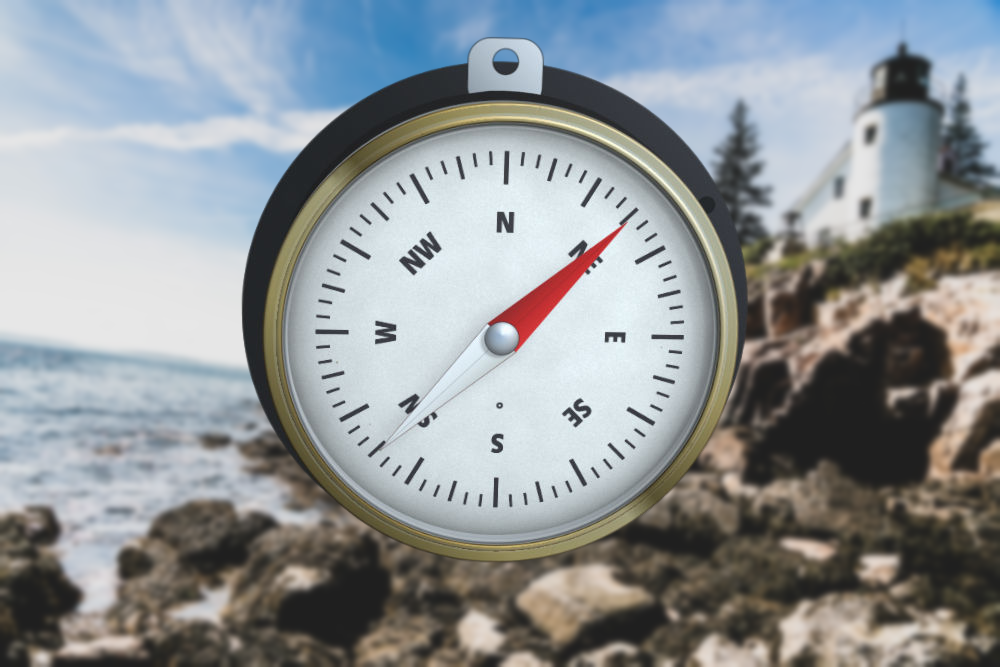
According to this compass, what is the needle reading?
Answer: 45 °
